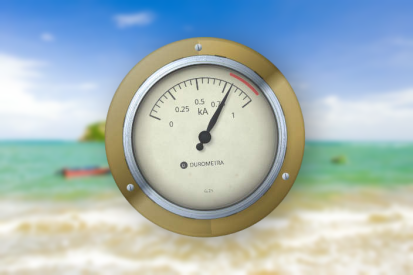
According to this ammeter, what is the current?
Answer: 0.8 kA
